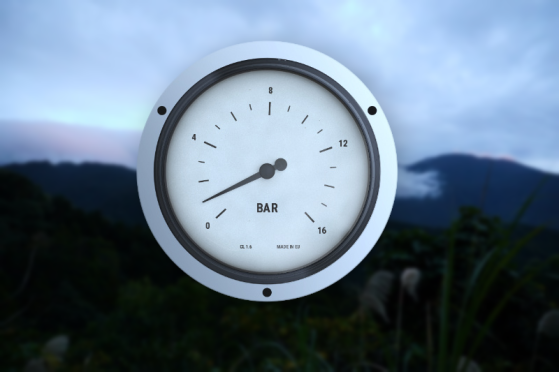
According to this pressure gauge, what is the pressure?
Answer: 1 bar
